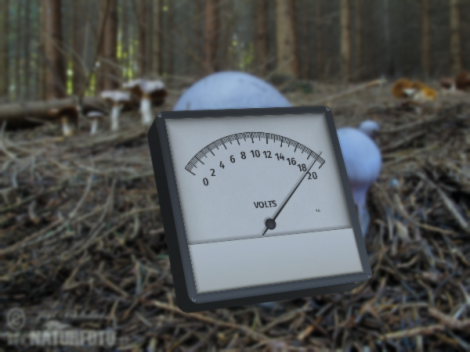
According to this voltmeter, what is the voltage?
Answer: 19 V
